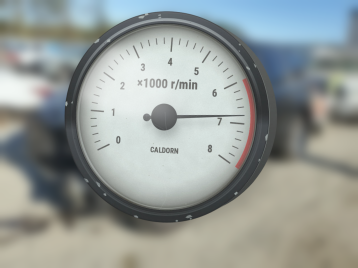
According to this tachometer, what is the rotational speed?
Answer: 6800 rpm
